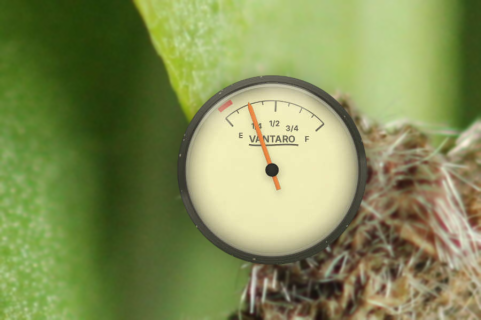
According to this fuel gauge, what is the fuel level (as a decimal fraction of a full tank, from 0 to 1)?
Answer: 0.25
